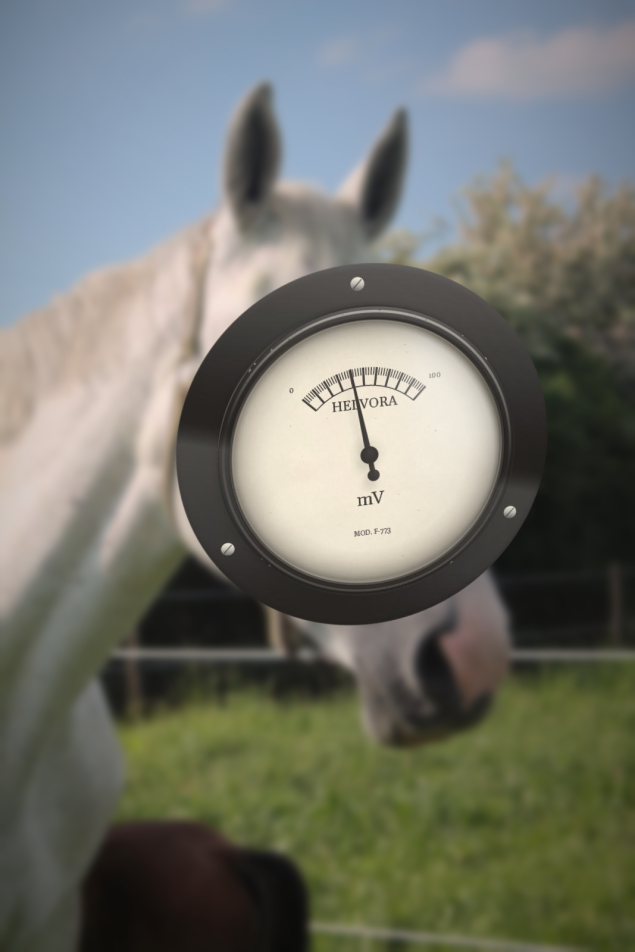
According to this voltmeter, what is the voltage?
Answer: 40 mV
